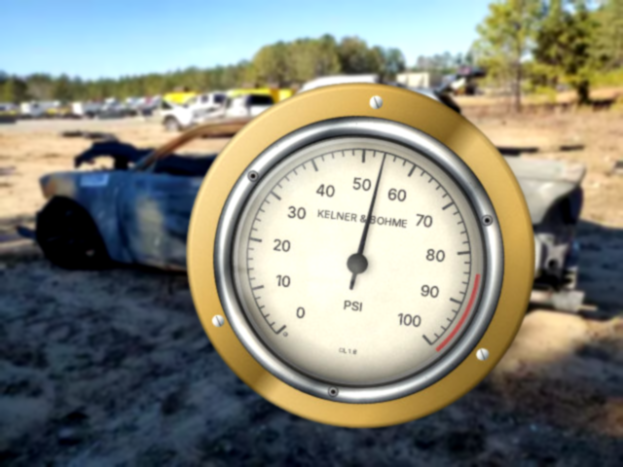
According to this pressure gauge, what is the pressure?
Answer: 54 psi
